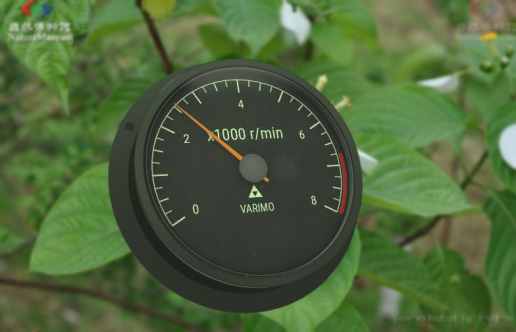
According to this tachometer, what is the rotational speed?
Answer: 2500 rpm
